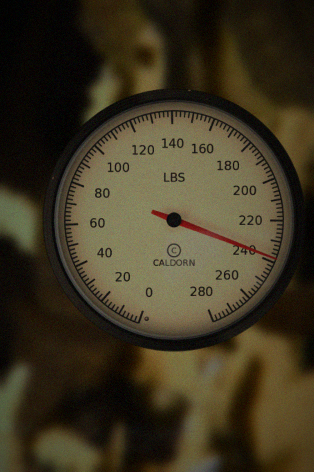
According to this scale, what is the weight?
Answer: 238 lb
